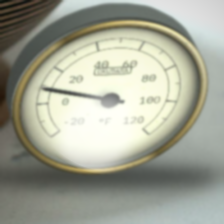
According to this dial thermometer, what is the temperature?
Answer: 10 °F
